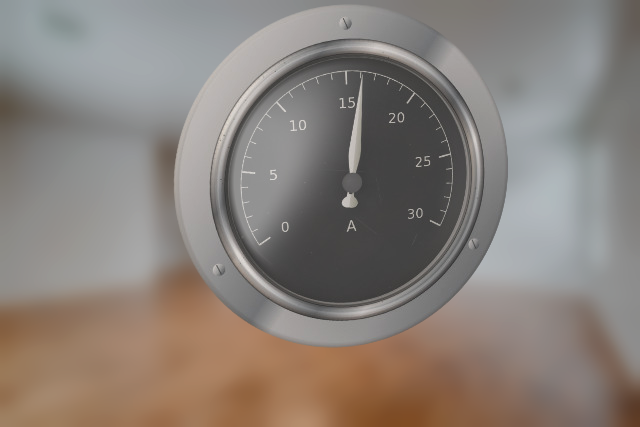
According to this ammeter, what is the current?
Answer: 16 A
